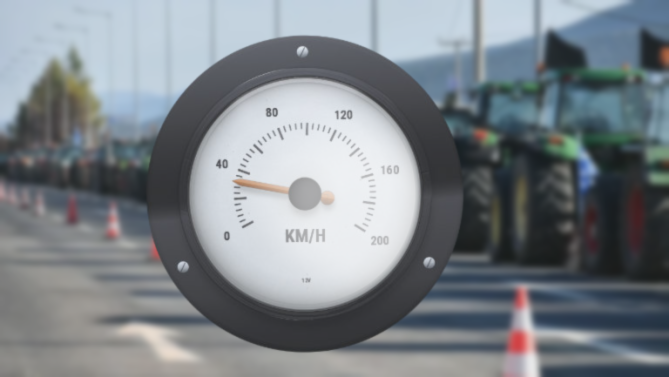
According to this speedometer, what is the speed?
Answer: 32 km/h
